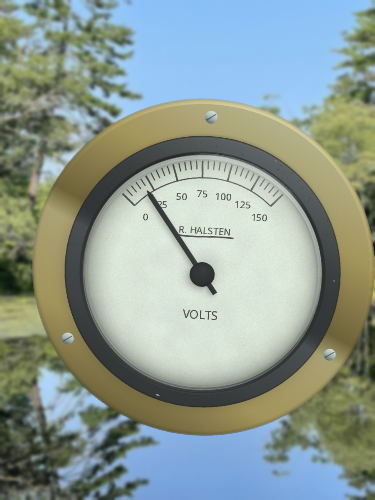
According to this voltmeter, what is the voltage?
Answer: 20 V
